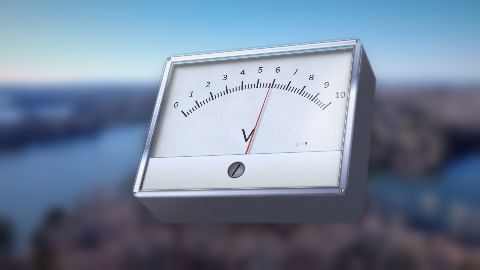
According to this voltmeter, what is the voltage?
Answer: 6 V
